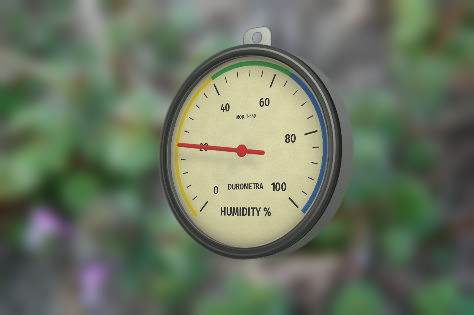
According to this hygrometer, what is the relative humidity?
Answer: 20 %
